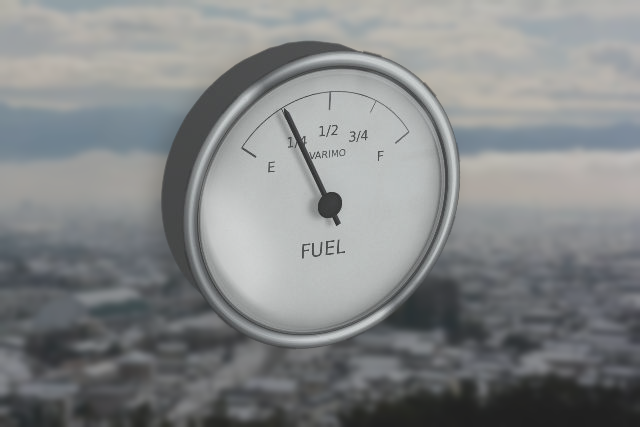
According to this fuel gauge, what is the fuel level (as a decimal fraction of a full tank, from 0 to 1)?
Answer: 0.25
